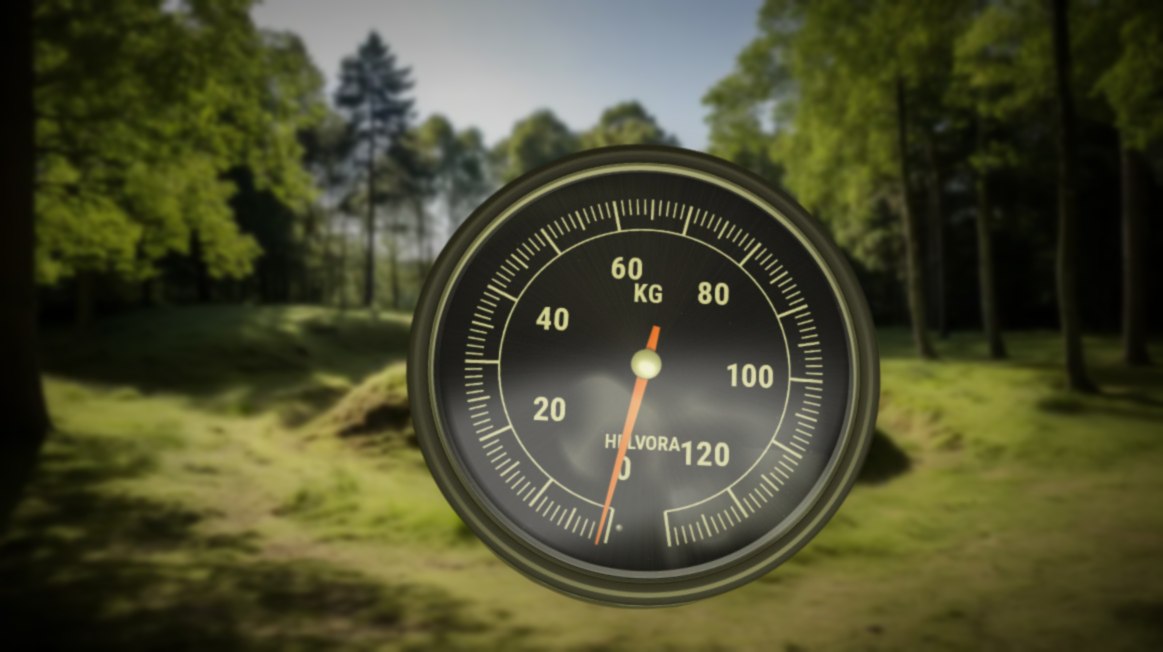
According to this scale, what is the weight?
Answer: 1 kg
